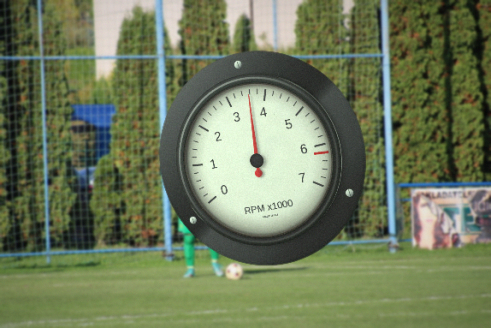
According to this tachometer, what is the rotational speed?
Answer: 3600 rpm
